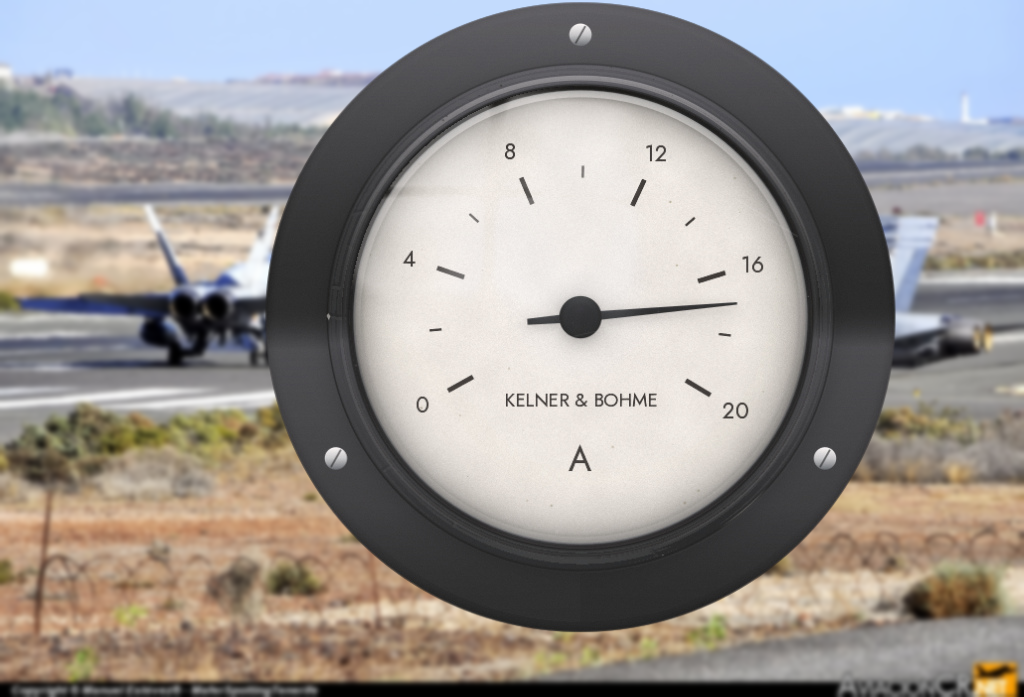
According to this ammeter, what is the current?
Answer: 17 A
